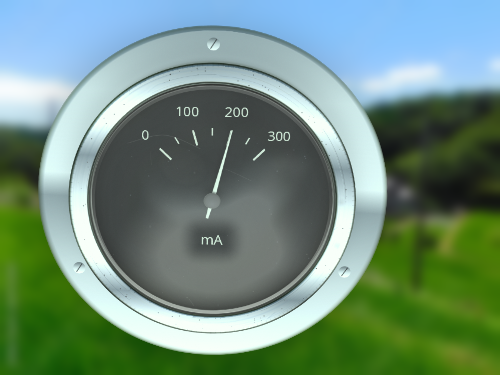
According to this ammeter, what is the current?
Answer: 200 mA
